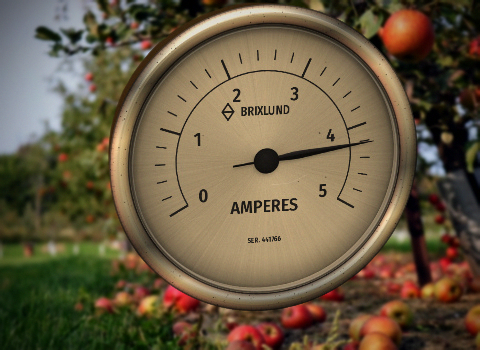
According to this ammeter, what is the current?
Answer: 4.2 A
